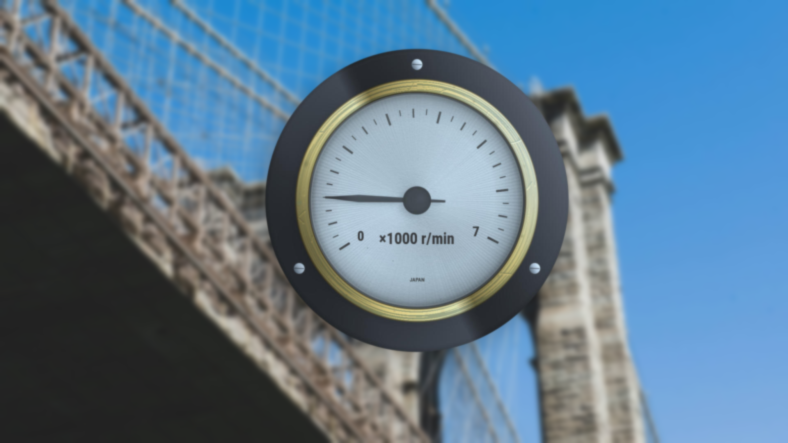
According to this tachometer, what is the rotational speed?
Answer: 1000 rpm
